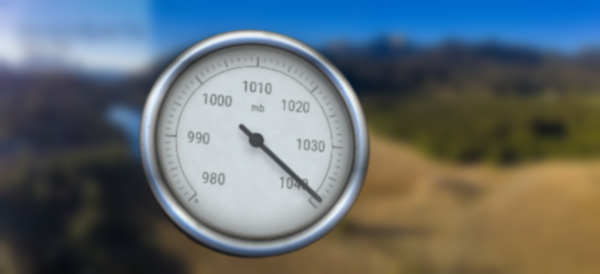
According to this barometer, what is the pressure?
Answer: 1039 mbar
